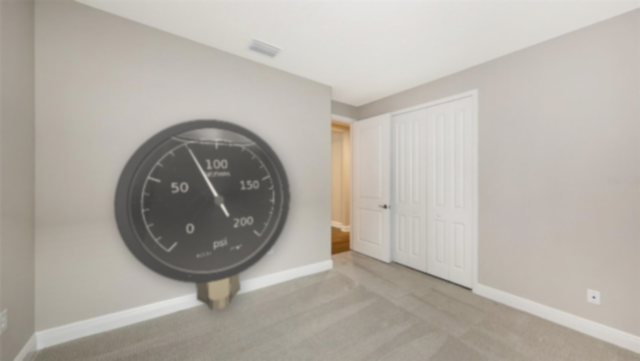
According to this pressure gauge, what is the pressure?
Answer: 80 psi
